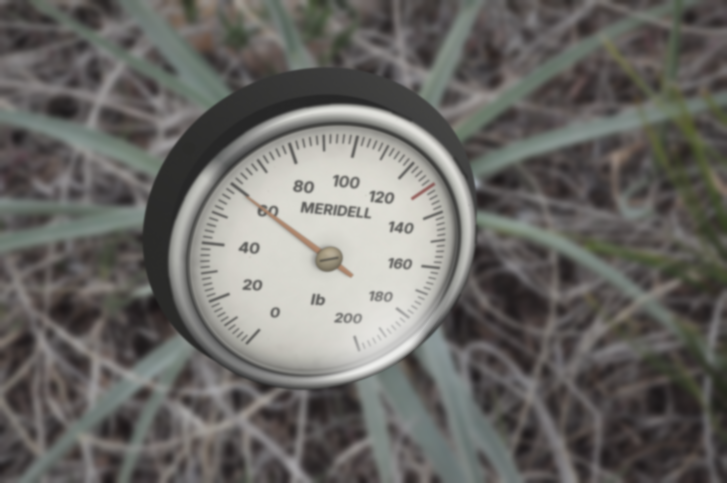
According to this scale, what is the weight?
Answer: 60 lb
